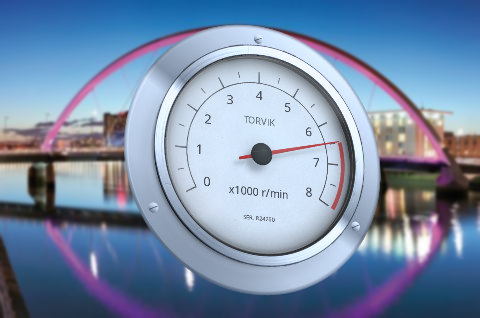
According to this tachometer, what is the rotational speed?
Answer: 6500 rpm
